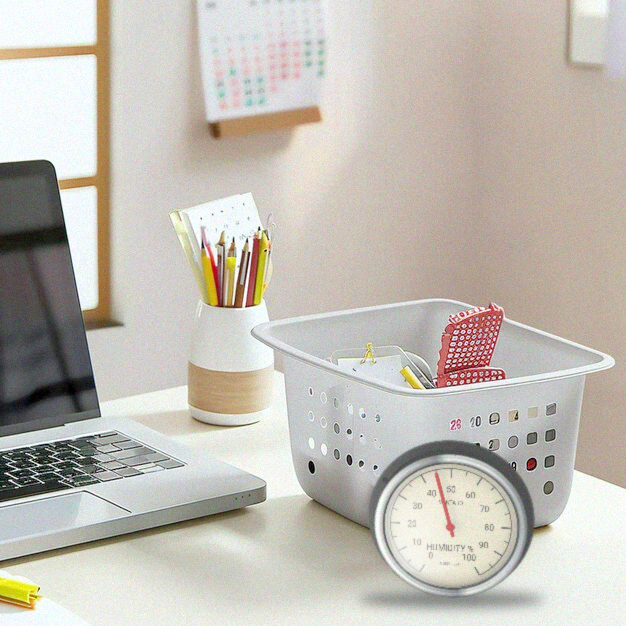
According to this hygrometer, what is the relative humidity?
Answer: 45 %
